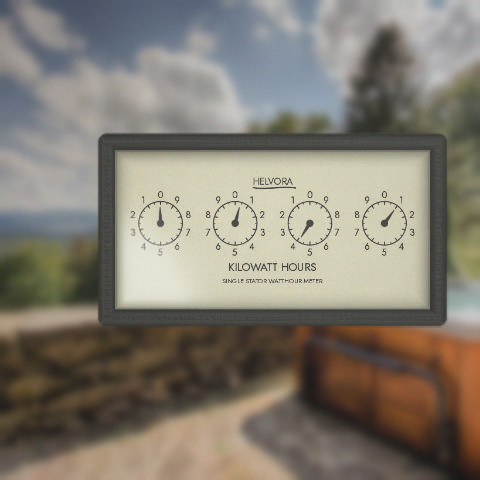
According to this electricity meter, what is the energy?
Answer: 41 kWh
